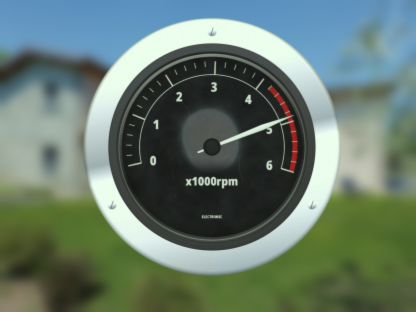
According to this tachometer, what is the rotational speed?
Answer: 4900 rpm
